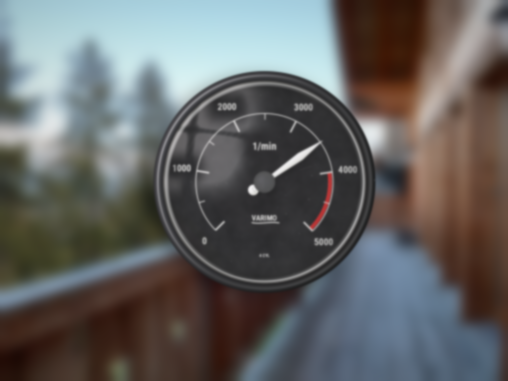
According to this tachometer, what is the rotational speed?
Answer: 3500 rpm
